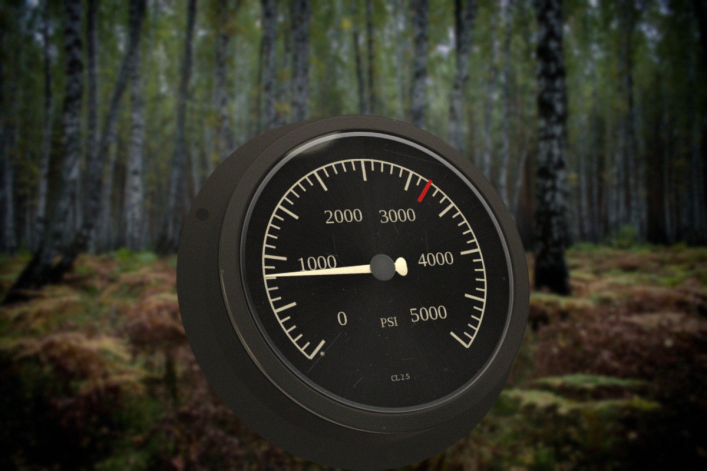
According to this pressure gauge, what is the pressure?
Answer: 800 psi
